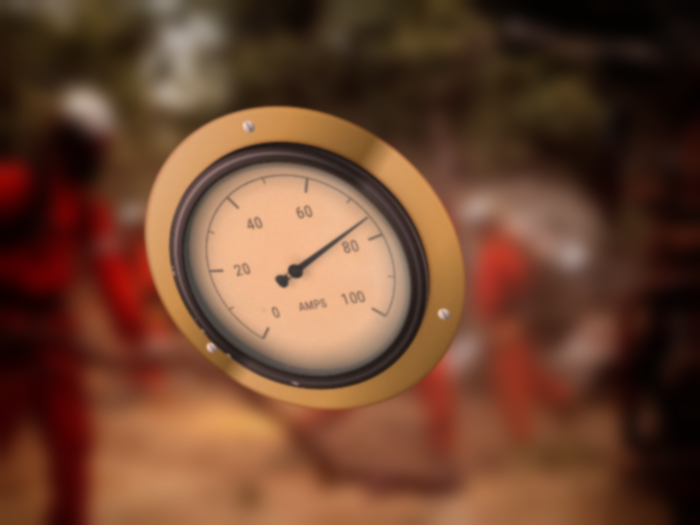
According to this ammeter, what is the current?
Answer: 75 A
